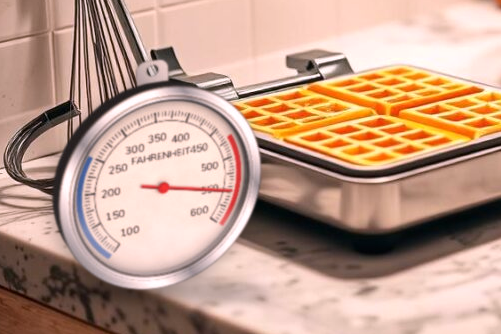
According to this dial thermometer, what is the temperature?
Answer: 550 °F
